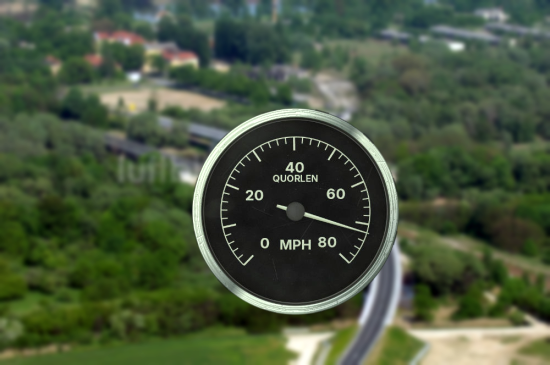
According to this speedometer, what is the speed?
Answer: 72 mph
